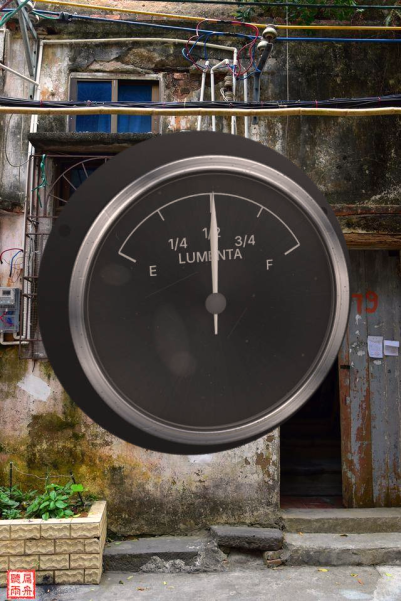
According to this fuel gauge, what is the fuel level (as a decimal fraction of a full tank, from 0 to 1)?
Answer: 0.5
